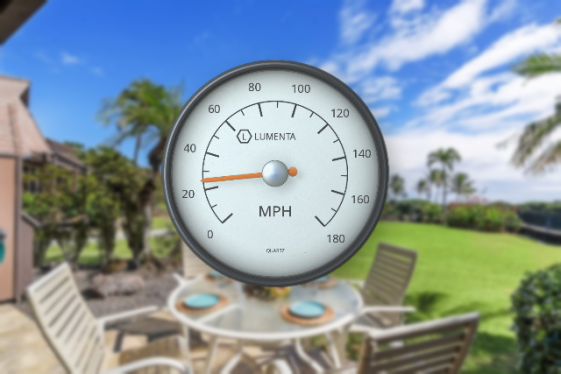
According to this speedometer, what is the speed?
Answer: 25 mph
